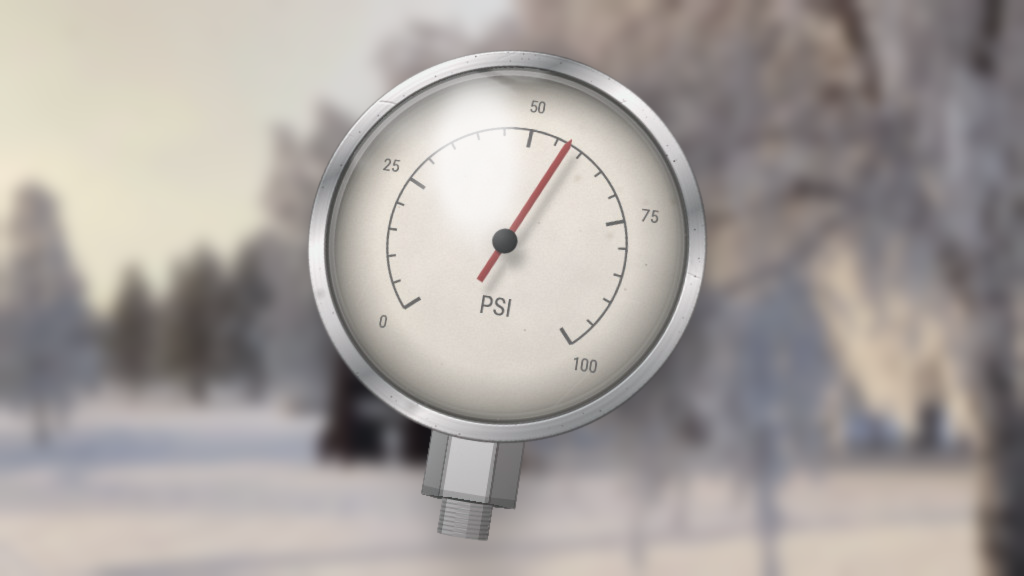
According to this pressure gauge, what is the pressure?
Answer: 57.5 psi
